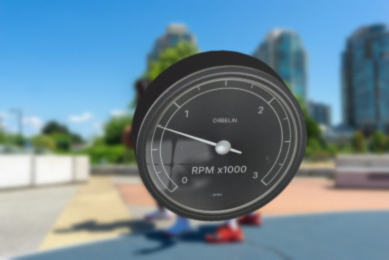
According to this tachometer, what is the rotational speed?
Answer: 750 rpm
